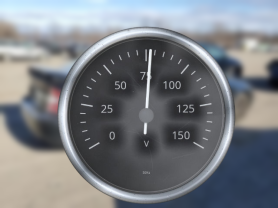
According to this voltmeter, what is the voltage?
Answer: 77.5 V
